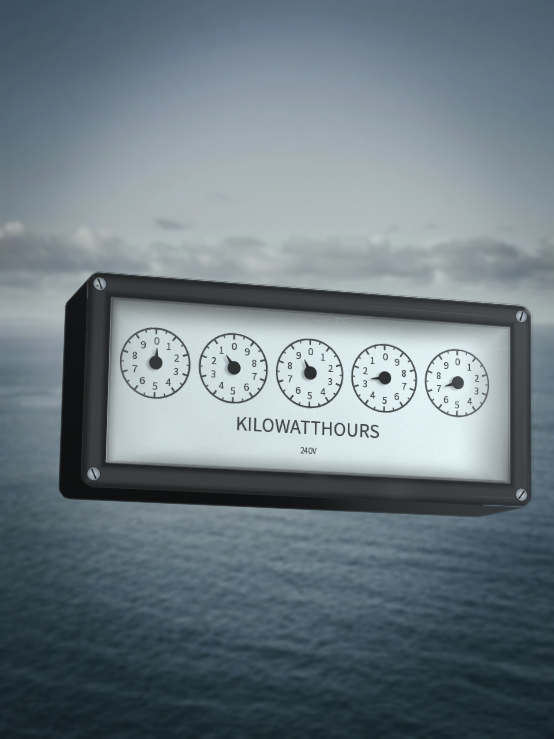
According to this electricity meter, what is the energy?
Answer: 927 kWh
